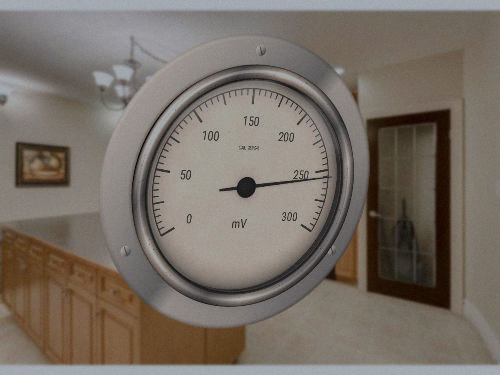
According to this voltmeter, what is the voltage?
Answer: 255 mV
